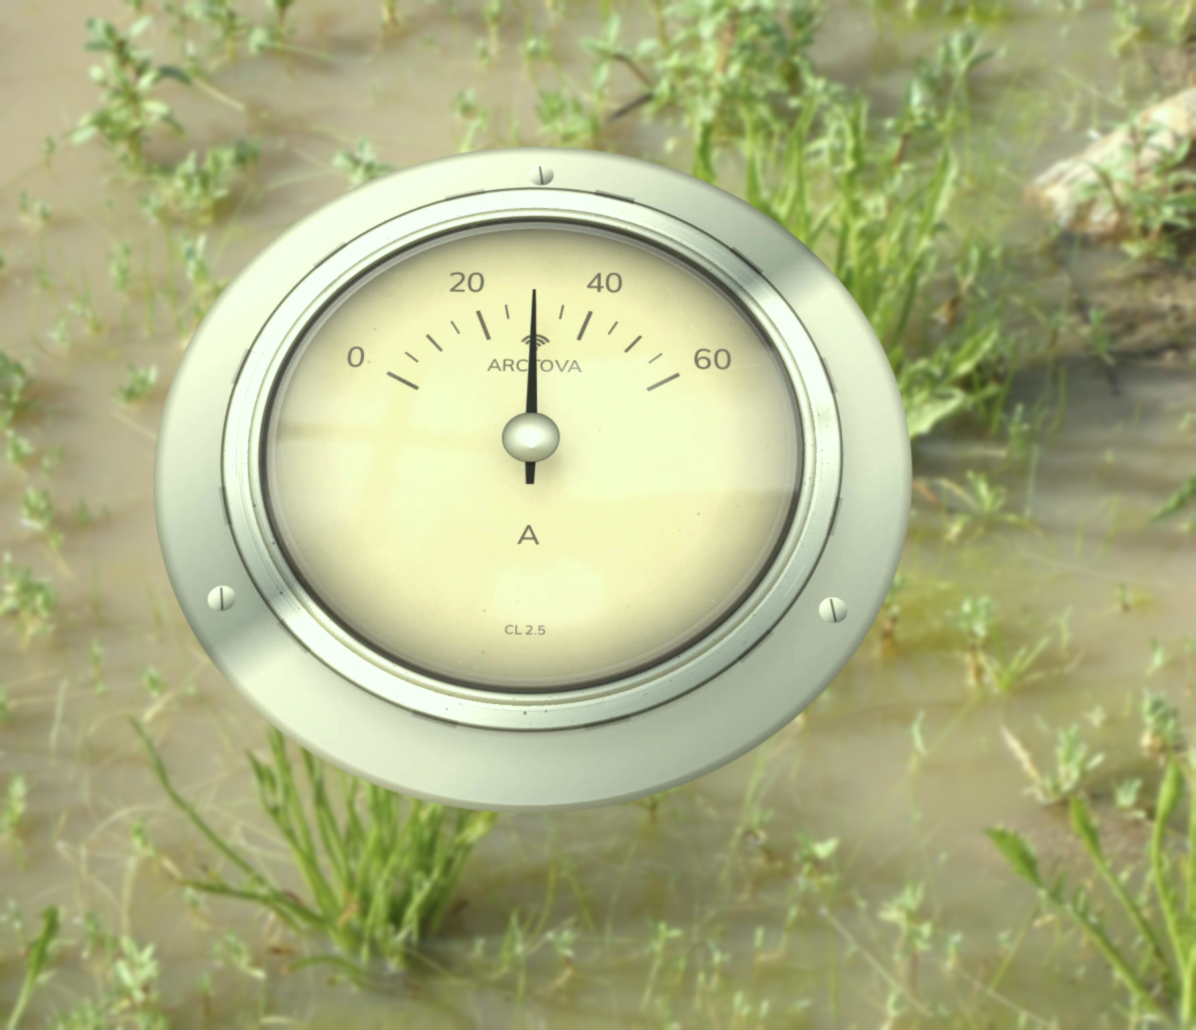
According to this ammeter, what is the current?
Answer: 30 A
